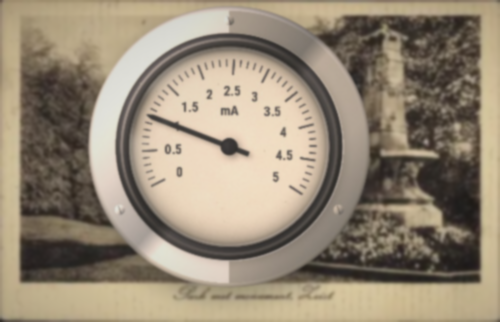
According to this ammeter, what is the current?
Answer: 1 mA
